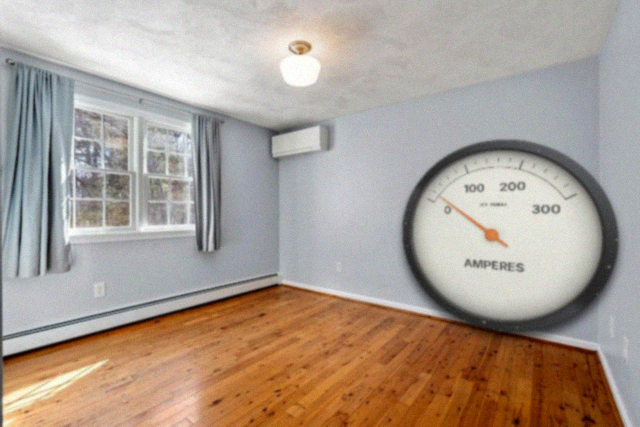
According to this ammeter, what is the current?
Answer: 20 A
